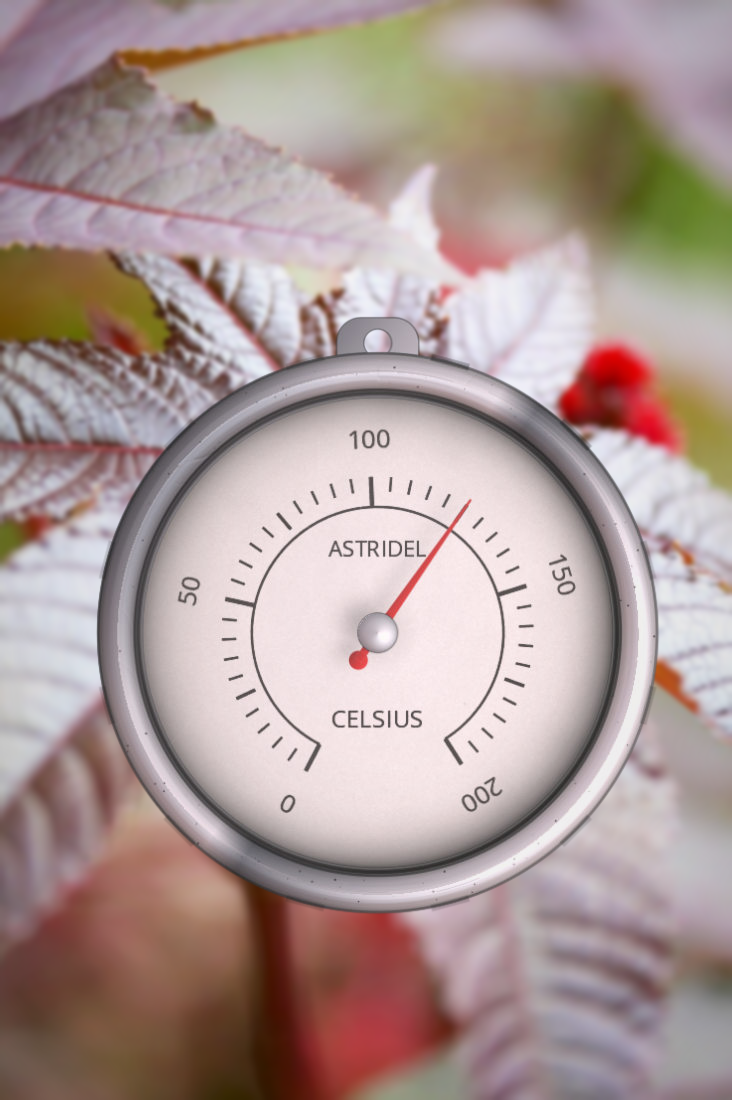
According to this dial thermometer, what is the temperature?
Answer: 125 °C
